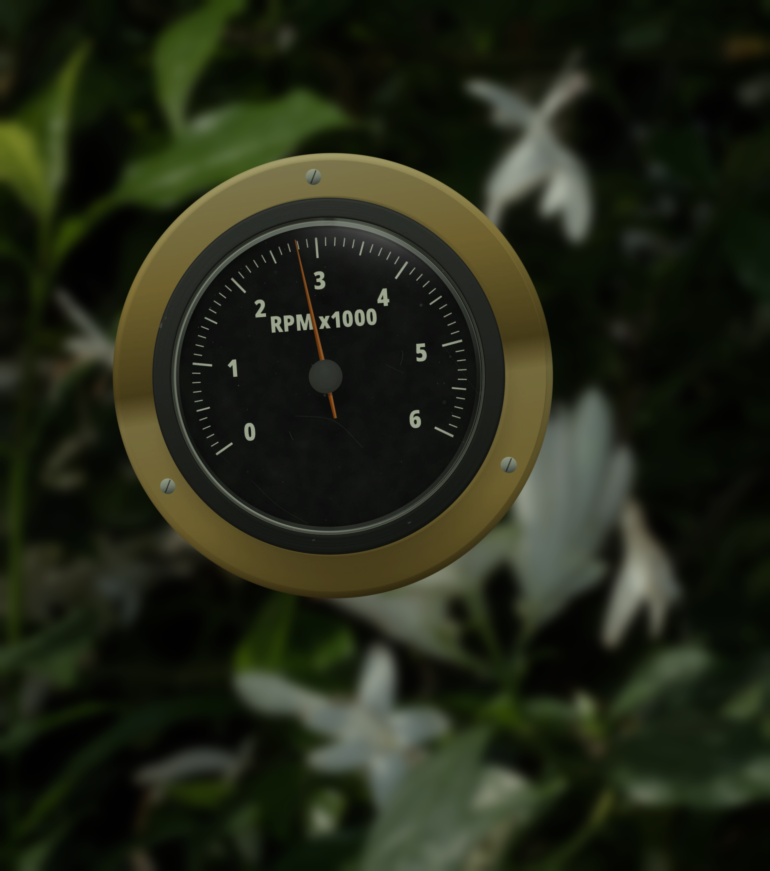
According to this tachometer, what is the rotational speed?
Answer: 2800 rpm
